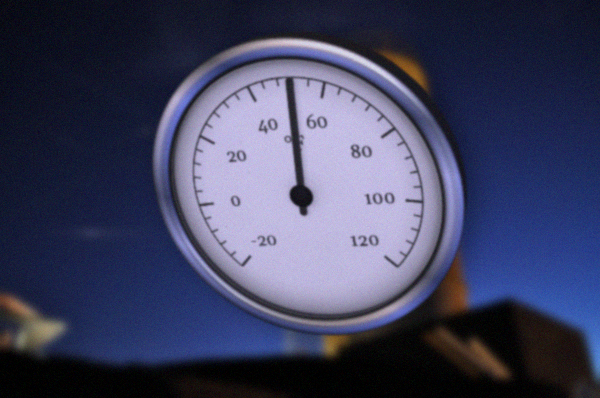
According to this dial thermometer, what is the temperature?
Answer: 52 °F
